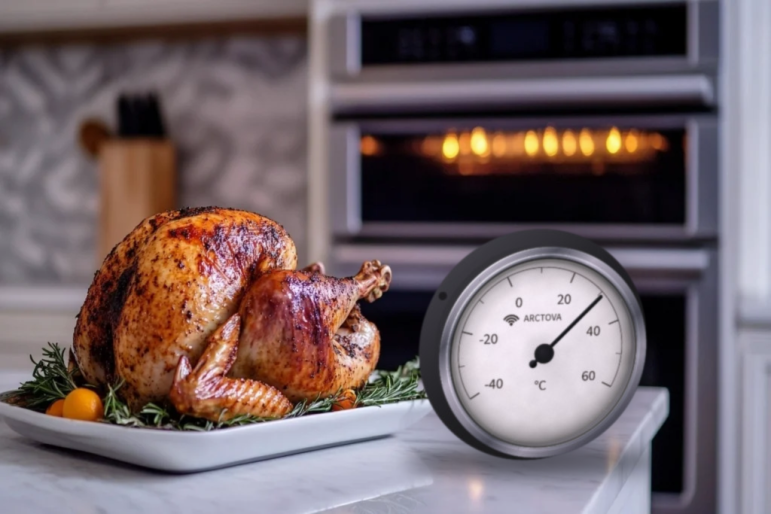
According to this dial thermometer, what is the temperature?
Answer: 30 °C
